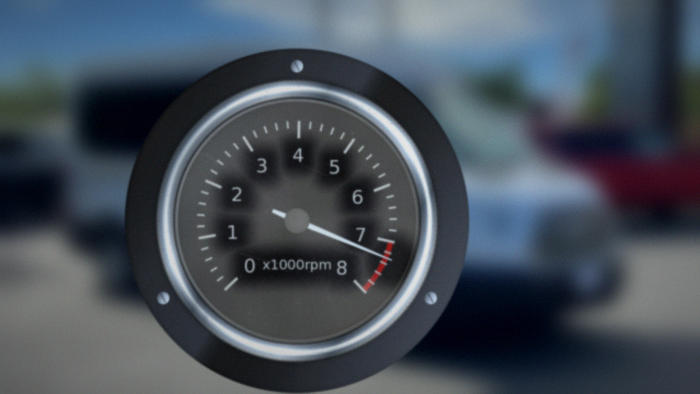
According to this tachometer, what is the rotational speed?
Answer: 7300 rpm
